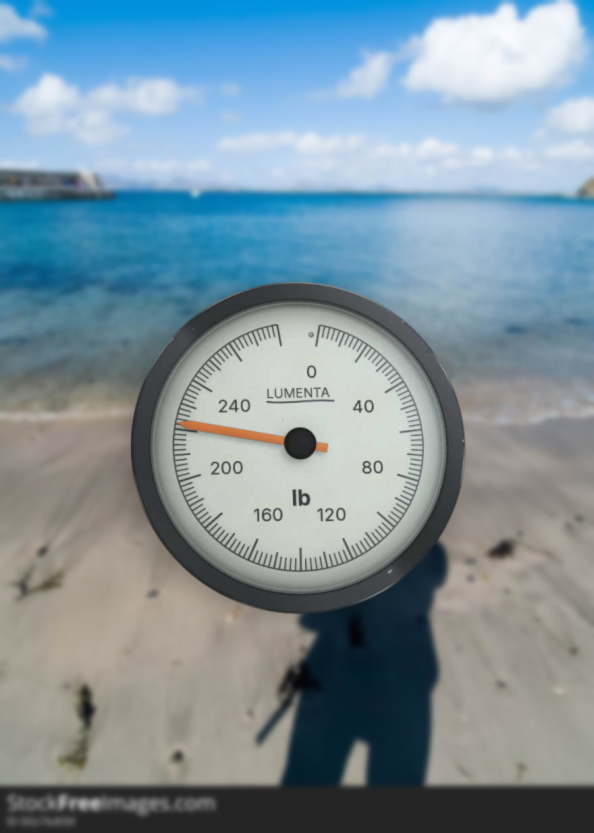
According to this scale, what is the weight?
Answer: 222 lb
